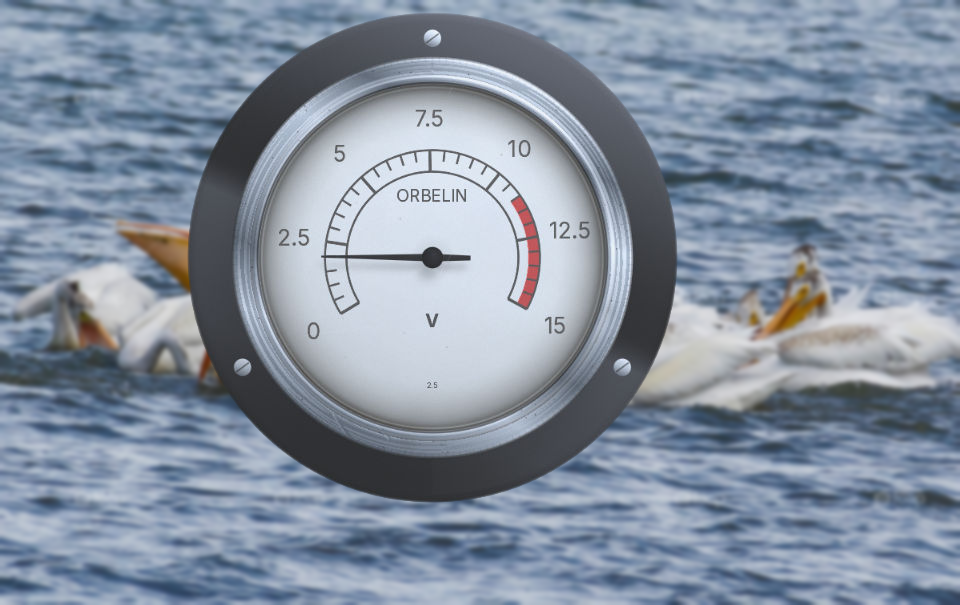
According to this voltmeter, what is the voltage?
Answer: 2 V
